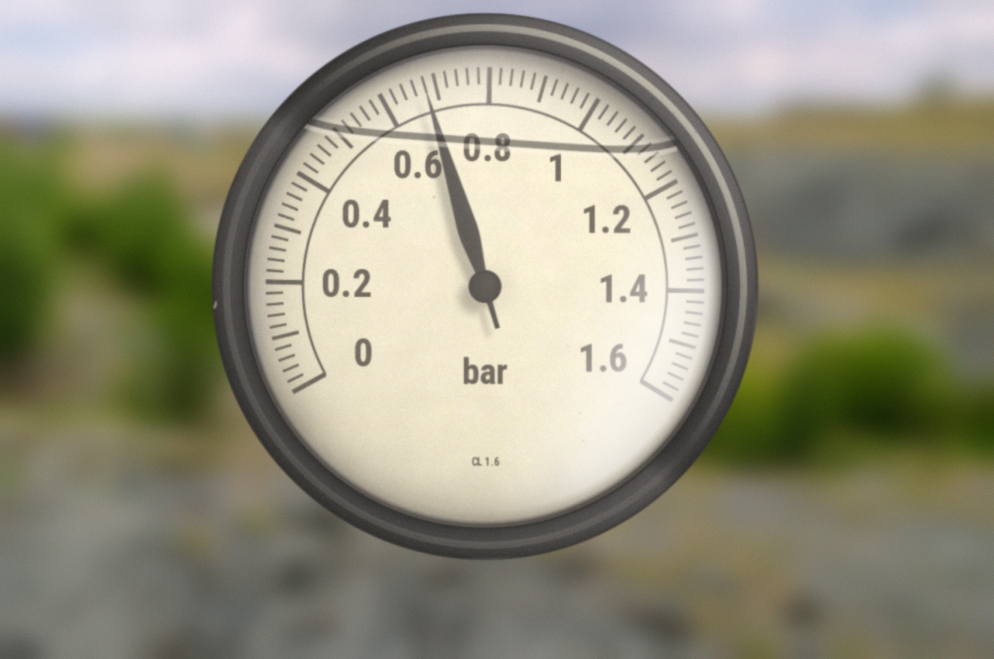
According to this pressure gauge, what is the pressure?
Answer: 0.68 bar
